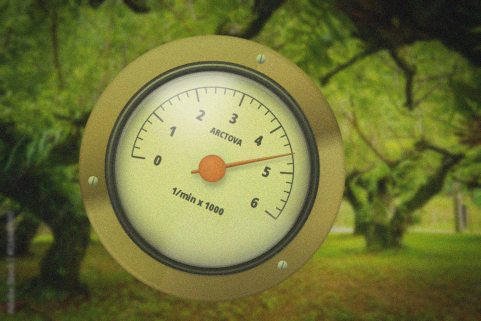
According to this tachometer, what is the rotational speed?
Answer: 4600 rpm
